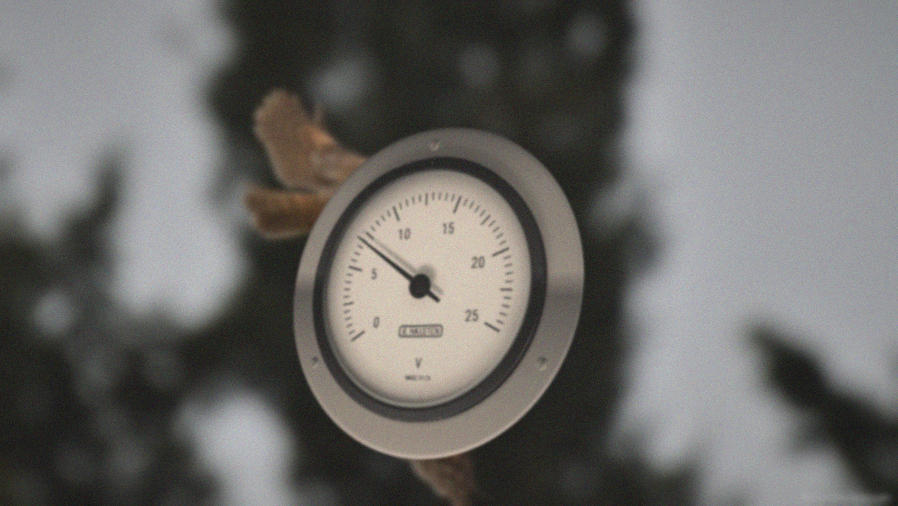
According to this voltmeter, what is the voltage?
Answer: 7 V
